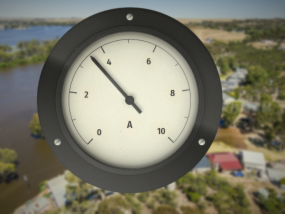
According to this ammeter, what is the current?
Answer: 3.5 A
